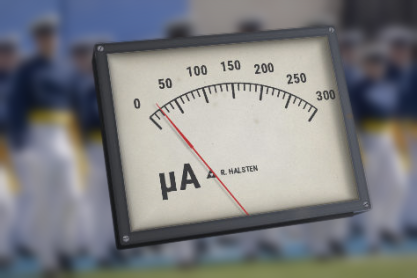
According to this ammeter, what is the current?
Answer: 20 µA
